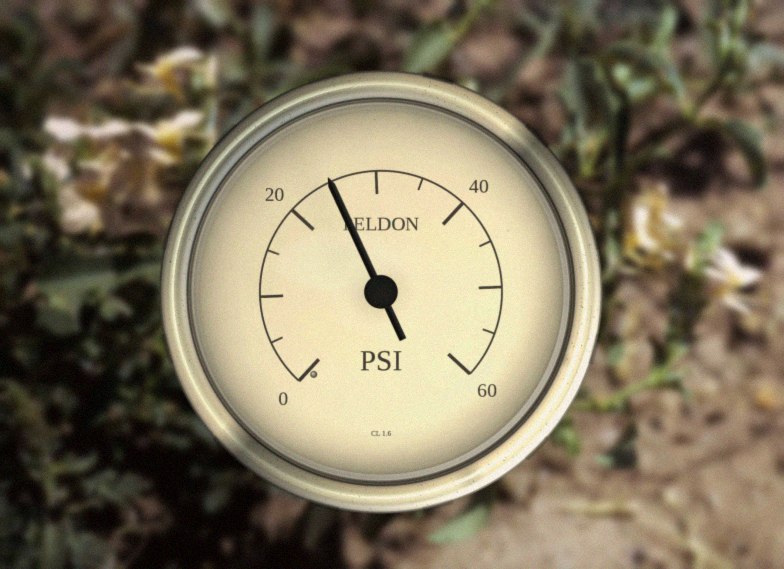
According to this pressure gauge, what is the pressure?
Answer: 25 psi
